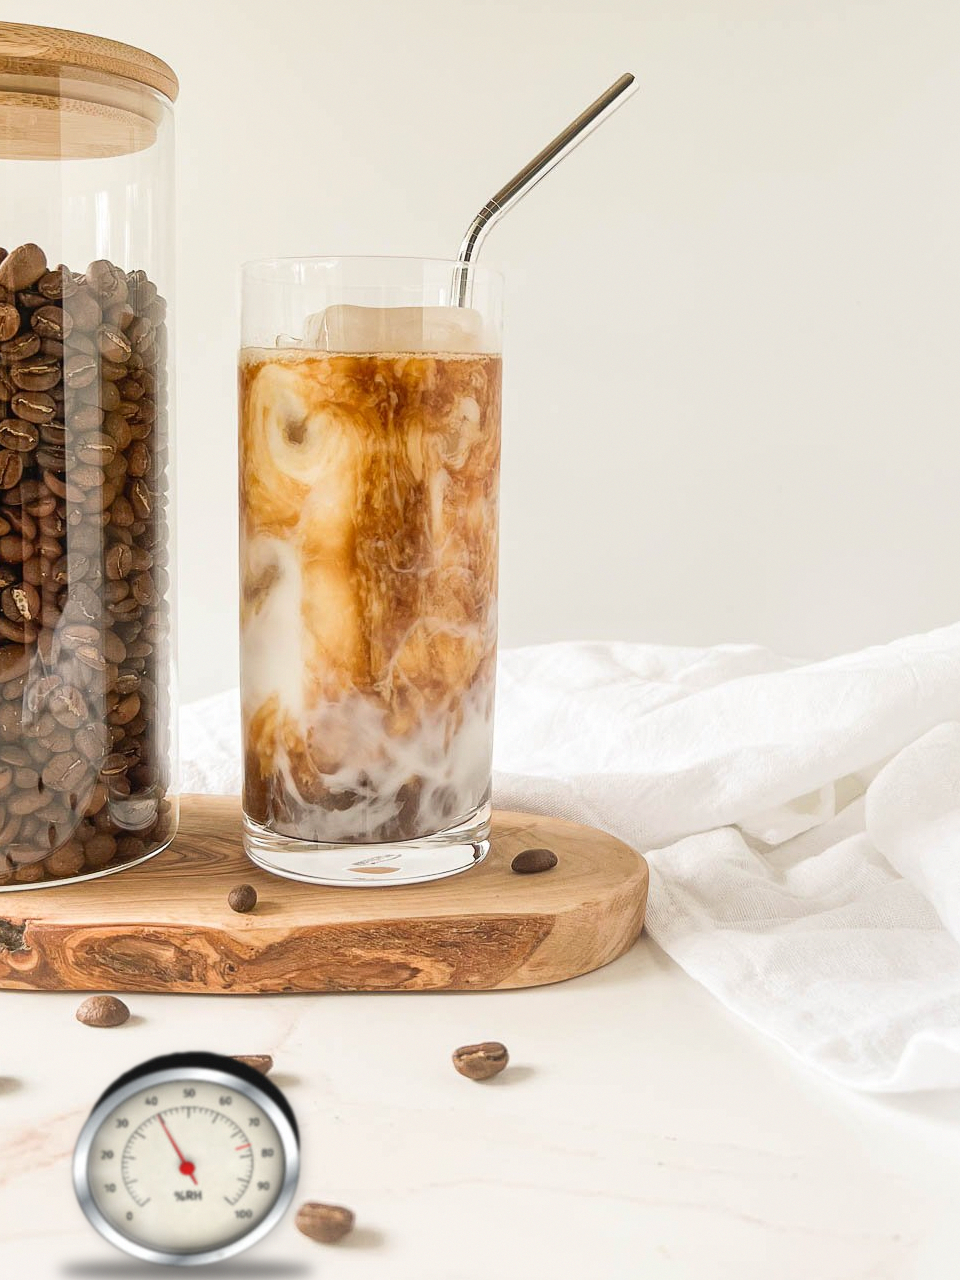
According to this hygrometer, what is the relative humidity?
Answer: 40 %
